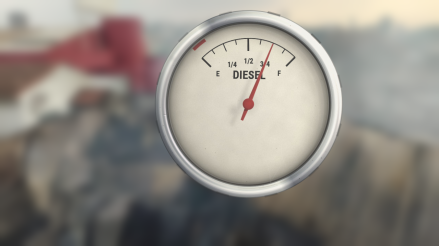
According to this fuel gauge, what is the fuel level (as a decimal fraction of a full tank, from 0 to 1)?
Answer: 0.75
